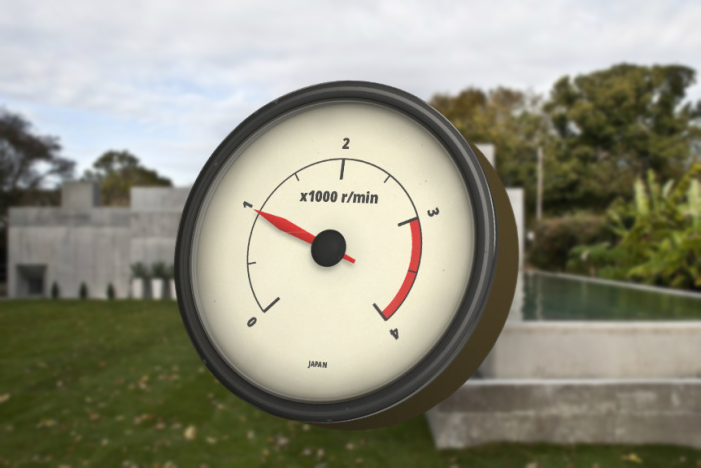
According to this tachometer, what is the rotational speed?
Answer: 1000 rpm
